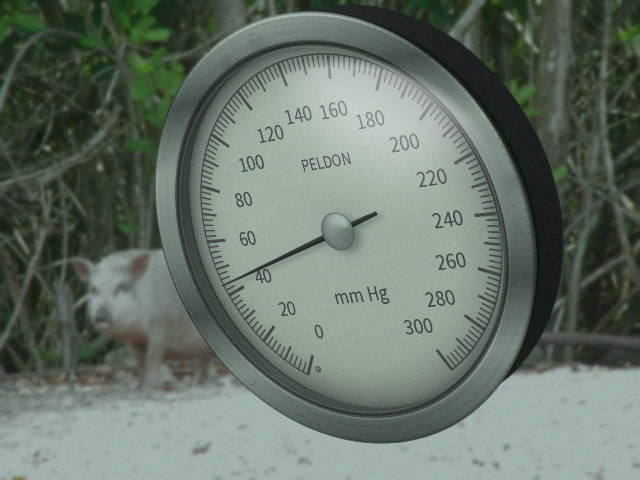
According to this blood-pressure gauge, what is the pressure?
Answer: 44 mmHg
